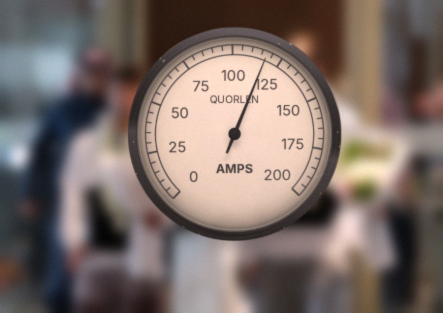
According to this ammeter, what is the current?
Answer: 117.5 A
